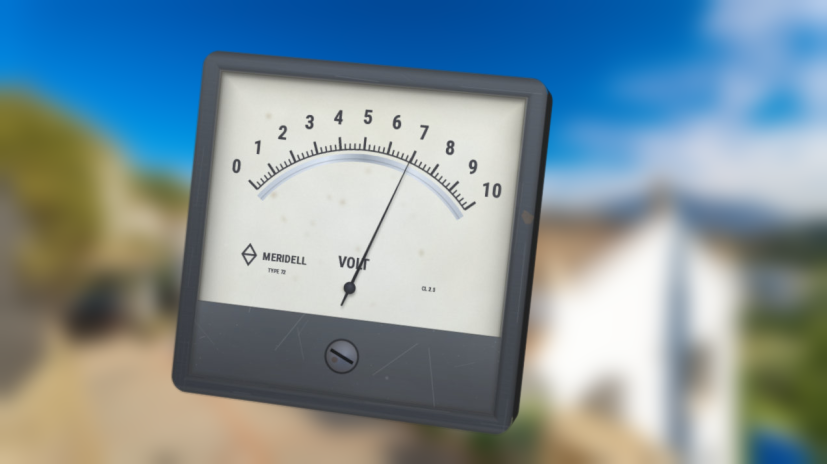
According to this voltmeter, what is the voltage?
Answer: 7 V
